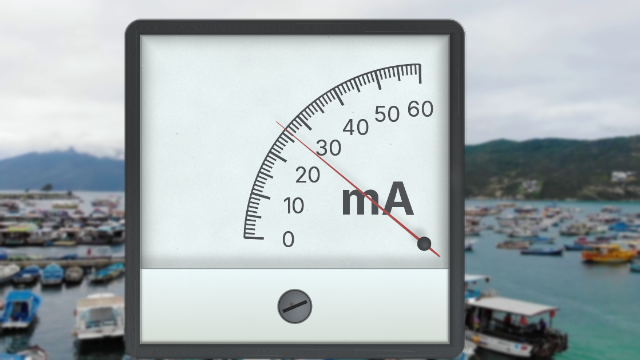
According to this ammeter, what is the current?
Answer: 26 mA
